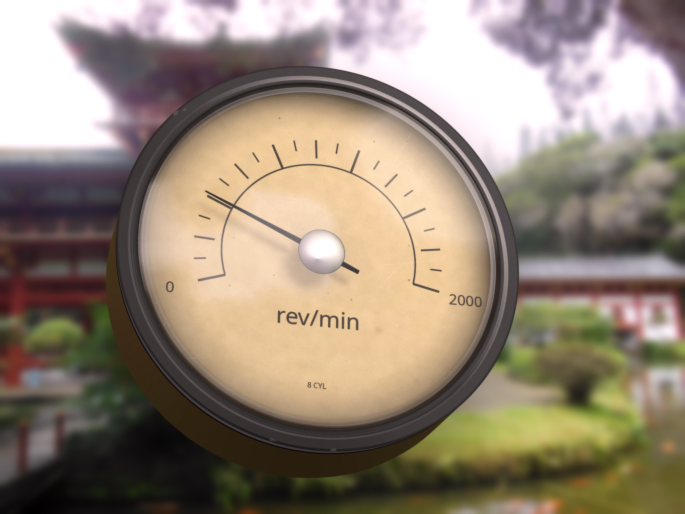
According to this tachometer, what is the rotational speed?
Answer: 400 rpm
